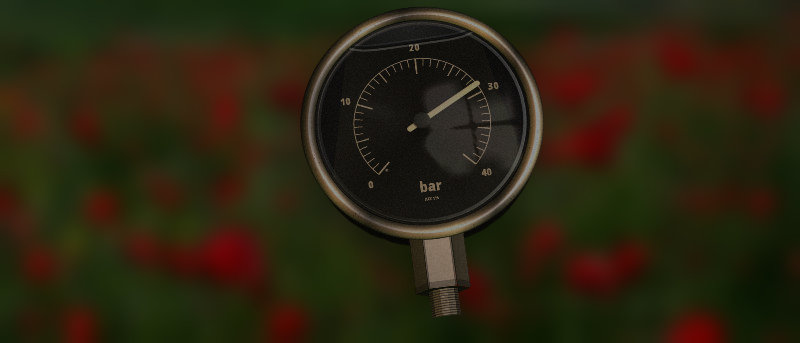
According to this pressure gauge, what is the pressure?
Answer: 29 bar
